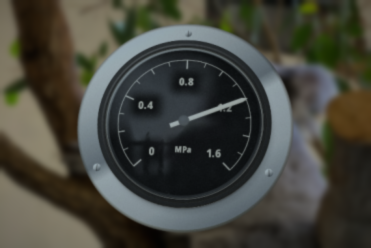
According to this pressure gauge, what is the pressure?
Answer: 1.2 MPa
